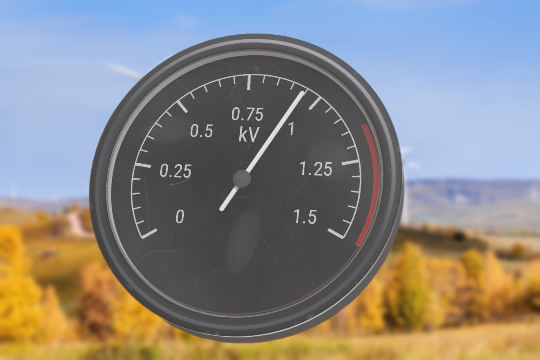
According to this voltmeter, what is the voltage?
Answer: 0.95 kV
